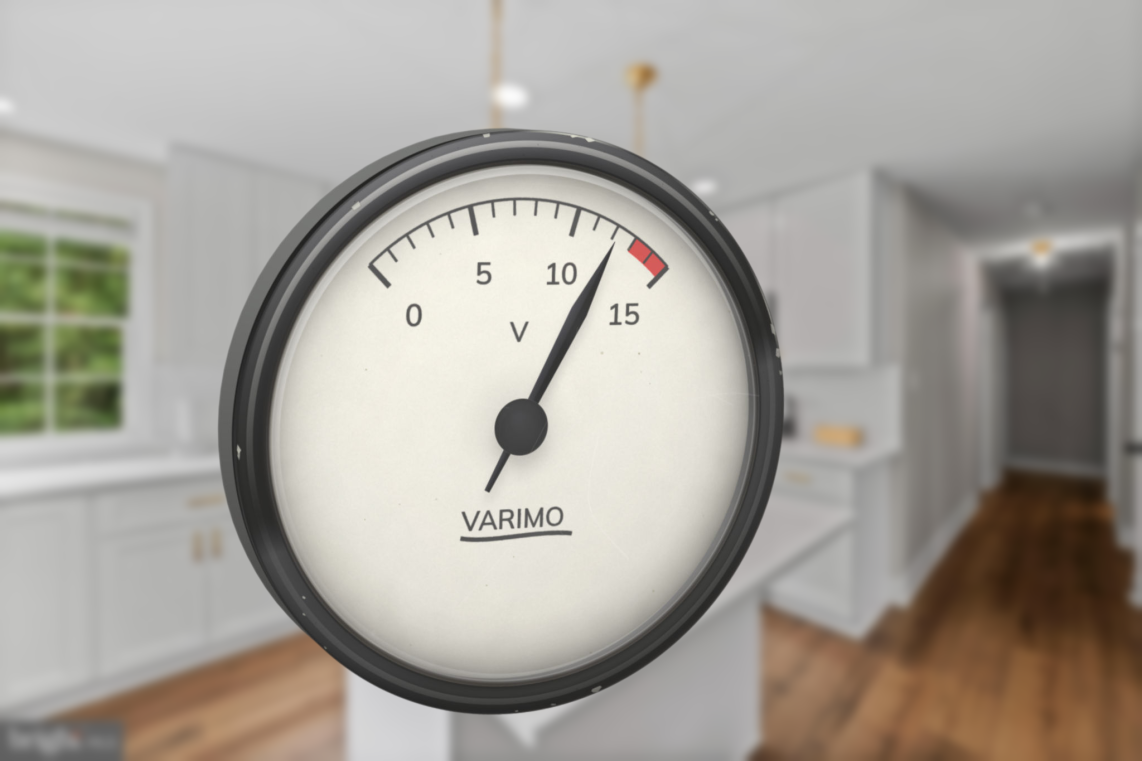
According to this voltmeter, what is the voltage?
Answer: 12 V
